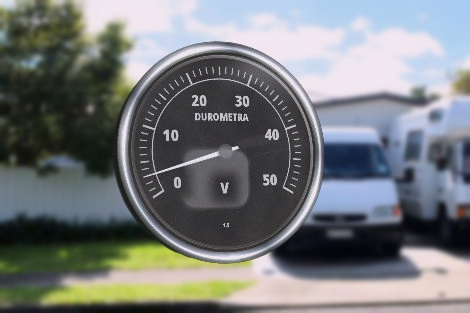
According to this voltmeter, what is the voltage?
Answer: 3 V
